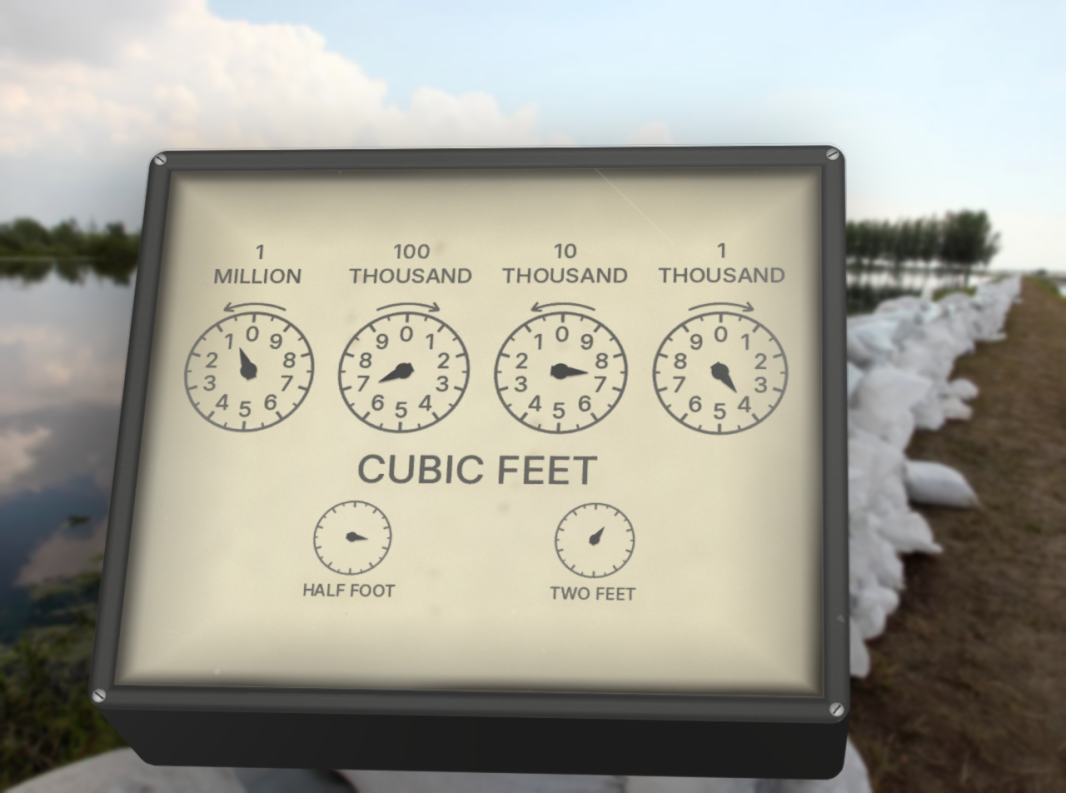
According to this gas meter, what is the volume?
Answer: 67400 ft³
